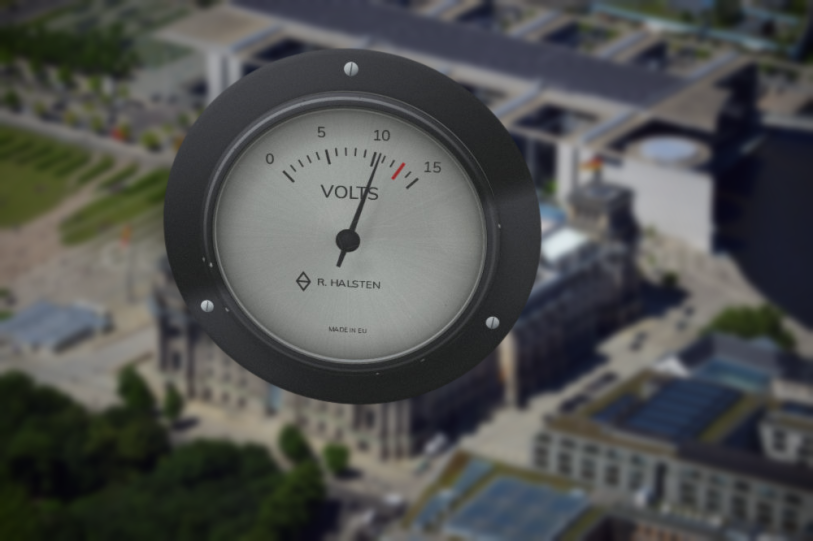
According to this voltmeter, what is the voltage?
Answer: 10.5 V
